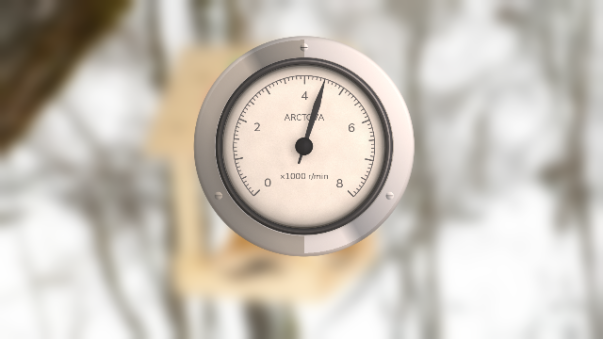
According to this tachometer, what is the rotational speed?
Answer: 4500 rpm
